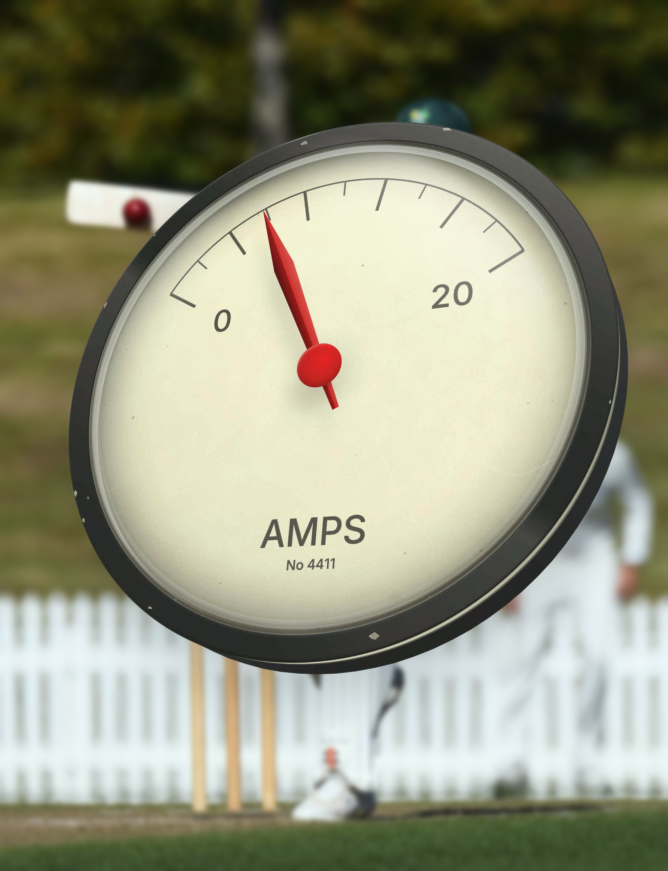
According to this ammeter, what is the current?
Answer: 6 A
